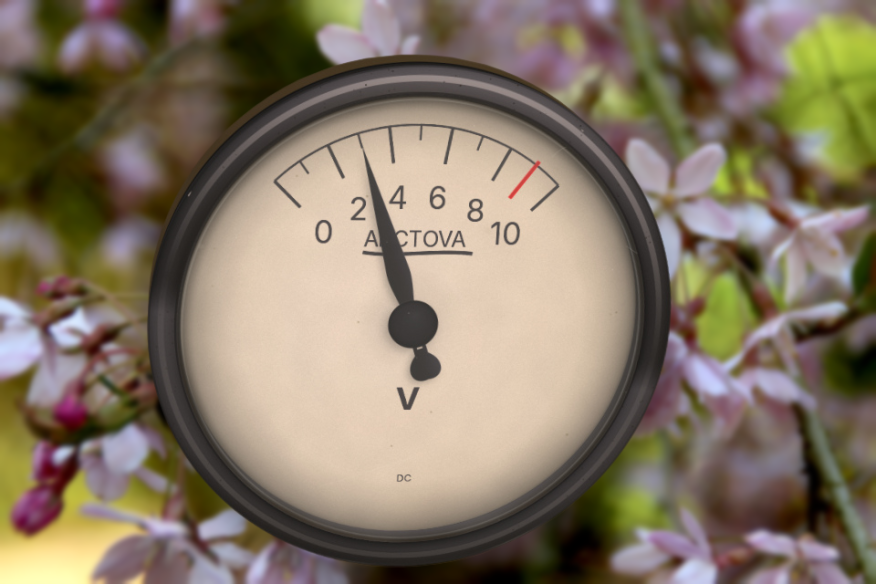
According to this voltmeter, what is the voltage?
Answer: 3 V
